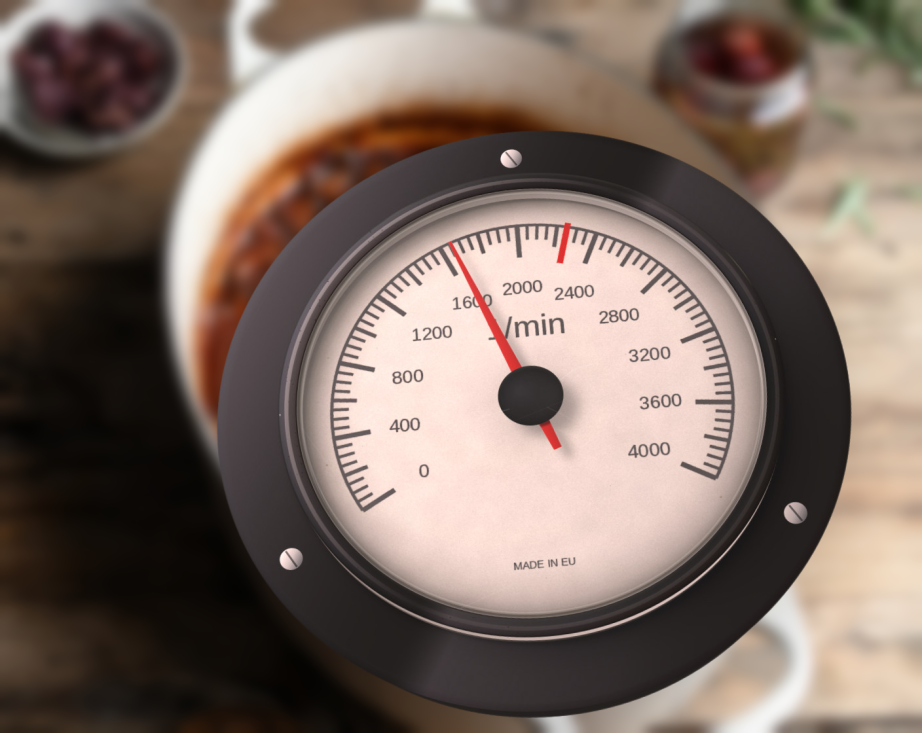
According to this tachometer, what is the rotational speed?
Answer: 1650 rpm
